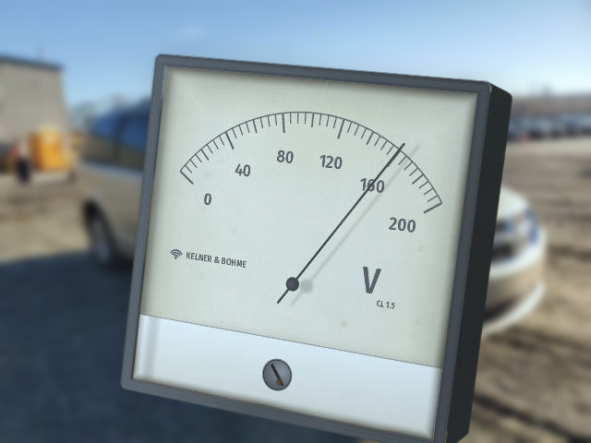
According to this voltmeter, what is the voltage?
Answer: 160 V
